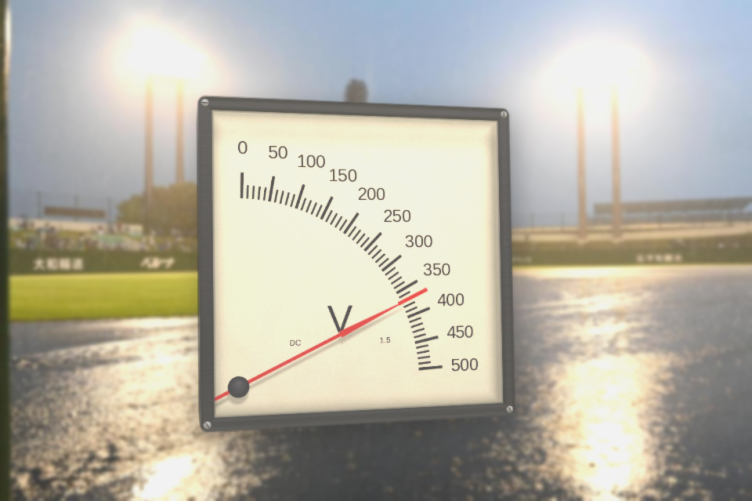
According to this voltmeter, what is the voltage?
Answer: 370 V
